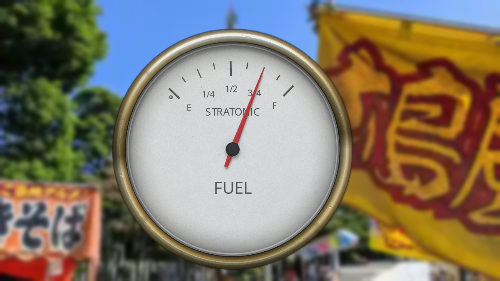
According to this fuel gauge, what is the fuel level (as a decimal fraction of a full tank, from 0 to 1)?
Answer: 0.75
